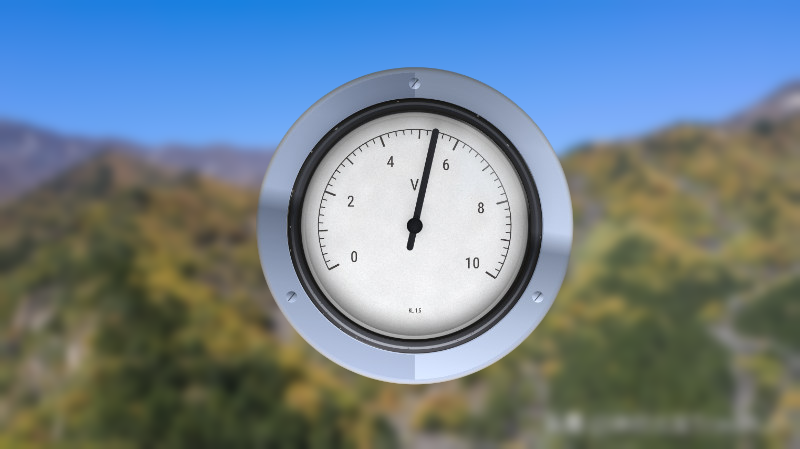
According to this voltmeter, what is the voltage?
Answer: 5.4 V
